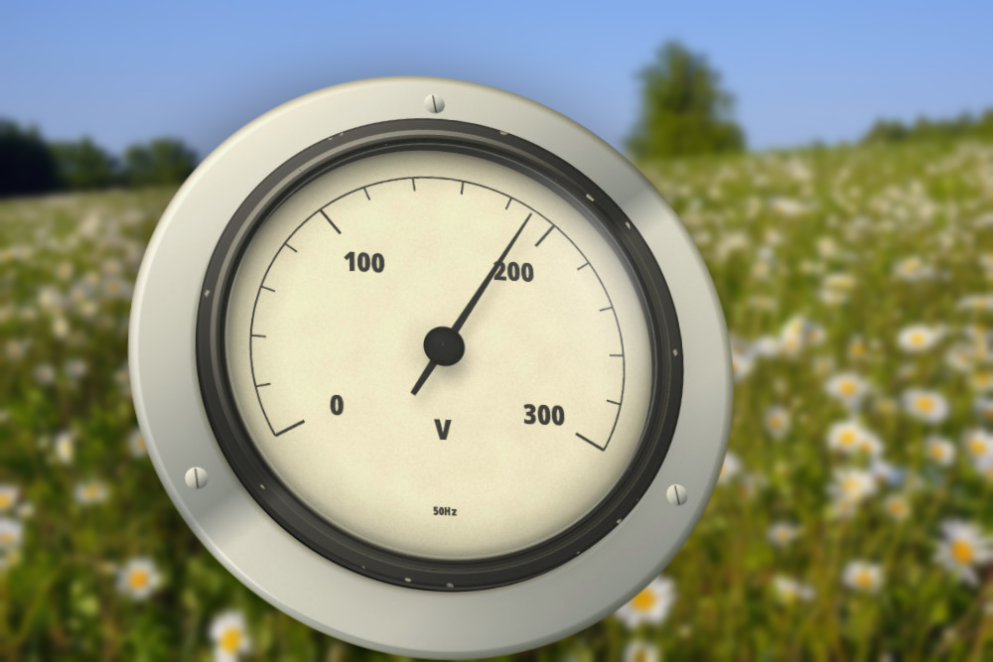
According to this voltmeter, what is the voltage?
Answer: 190 V
